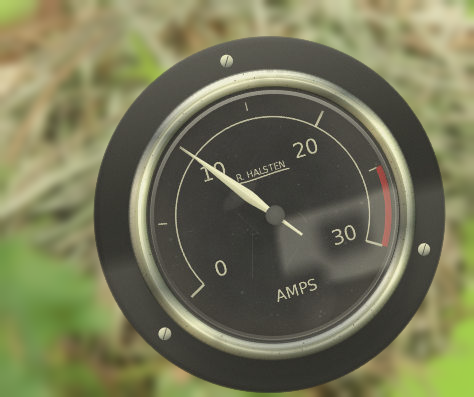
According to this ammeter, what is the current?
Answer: 10 A
